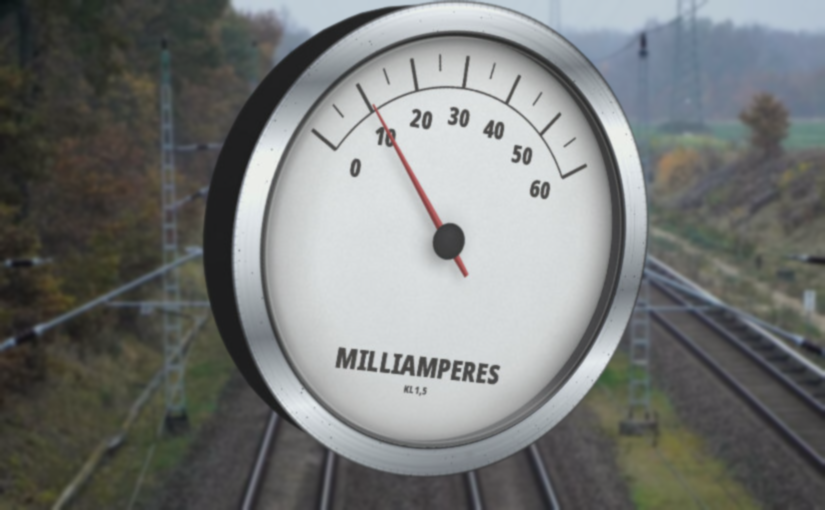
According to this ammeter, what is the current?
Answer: 10 mA
